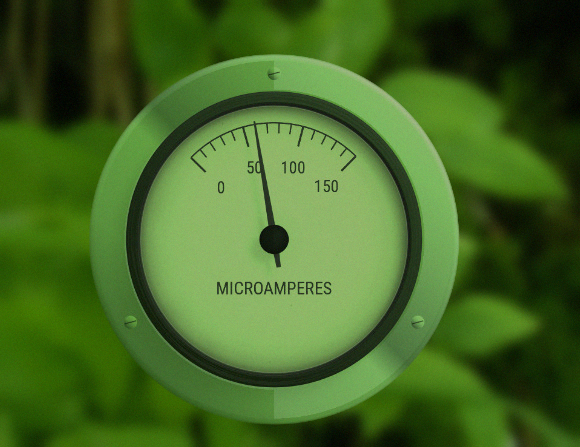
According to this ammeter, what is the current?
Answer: 60 µA
